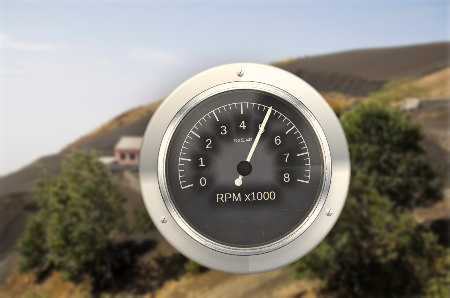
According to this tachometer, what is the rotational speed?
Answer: 5000 rpm
